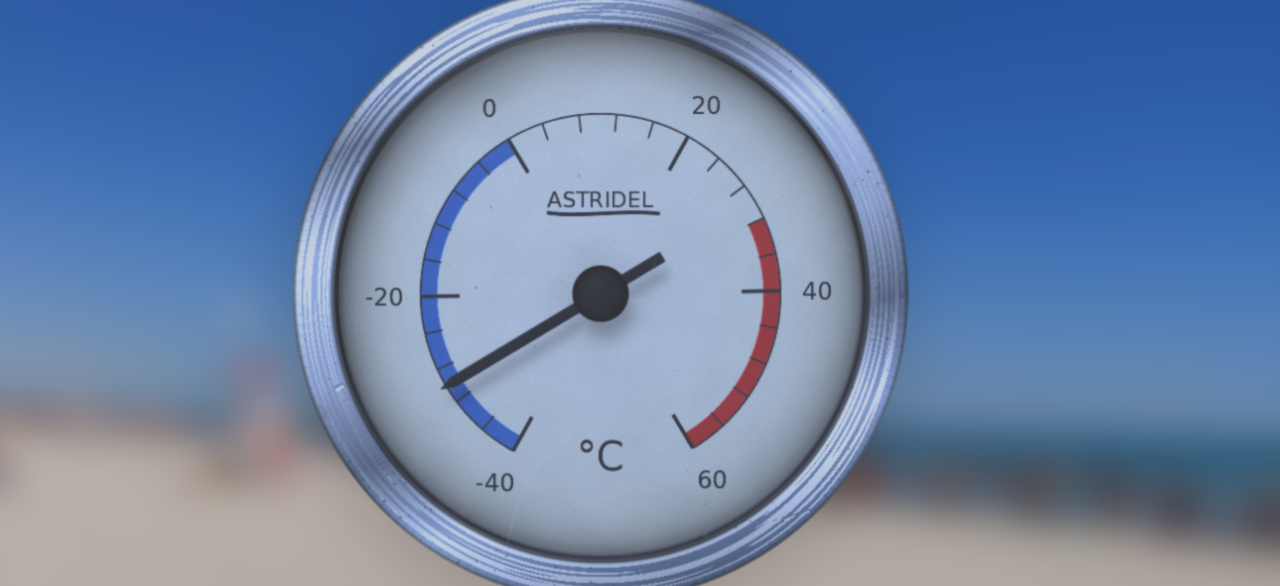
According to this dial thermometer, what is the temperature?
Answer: -30 °C
